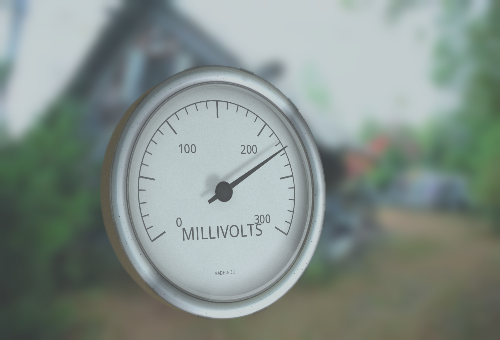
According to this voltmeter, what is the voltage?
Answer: 225 mV
